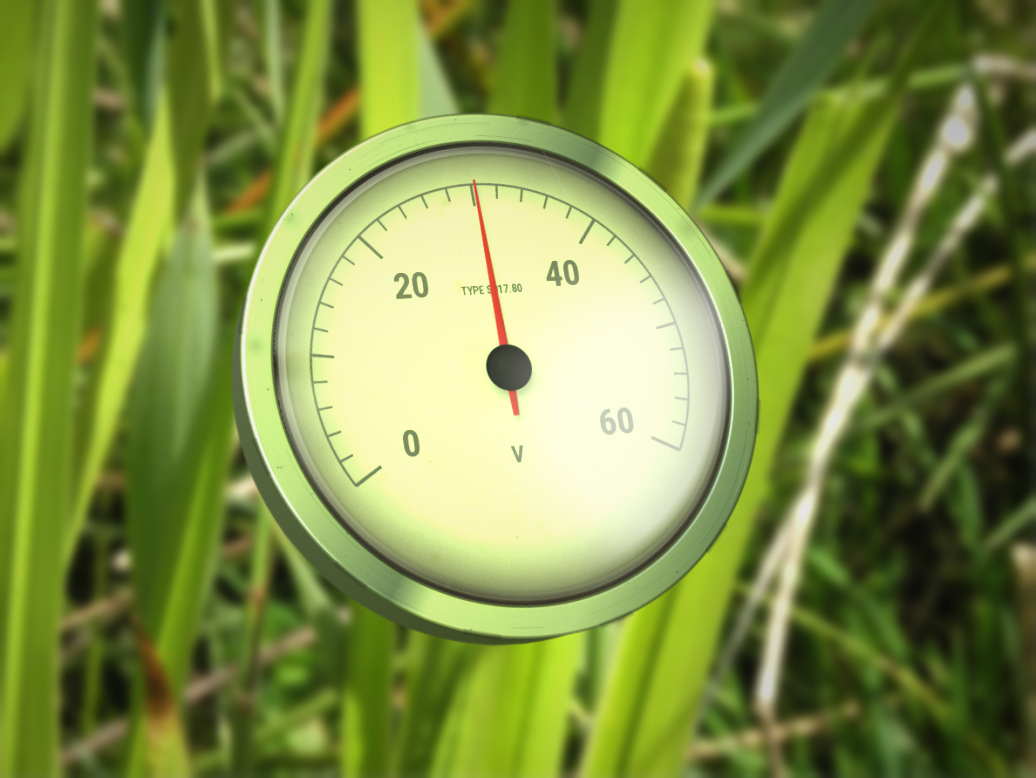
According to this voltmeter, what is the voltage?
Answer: 30 V
